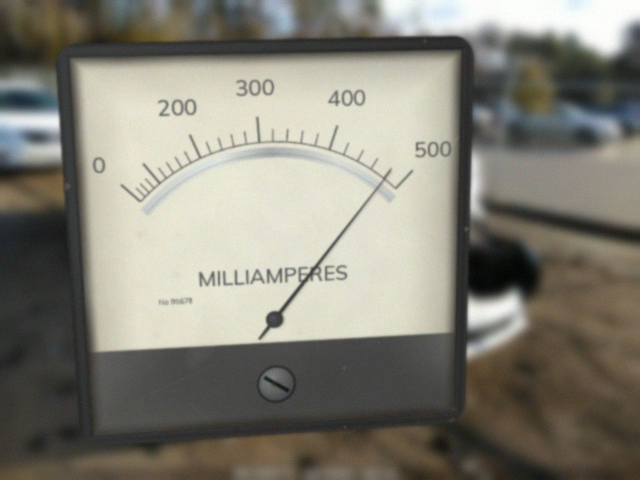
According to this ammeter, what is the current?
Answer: 480 mA
